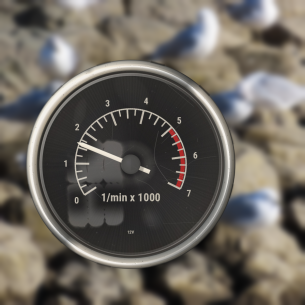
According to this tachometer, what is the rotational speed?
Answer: 1625 rpm
